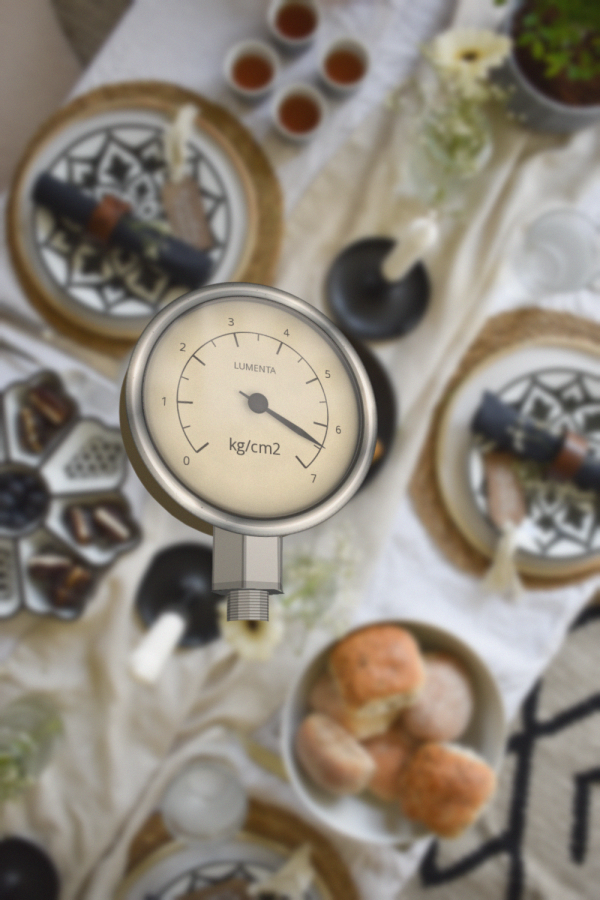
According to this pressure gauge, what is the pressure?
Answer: 6.5 kg/cm²
